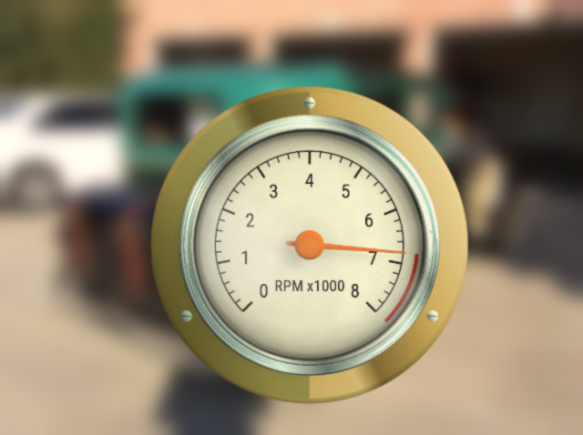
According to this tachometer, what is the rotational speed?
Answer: 6800 rpm
